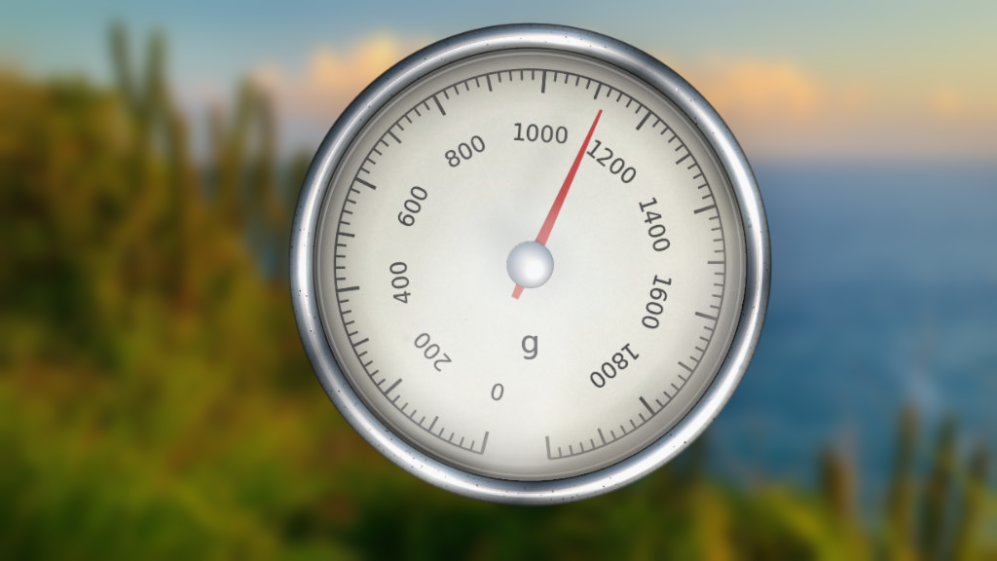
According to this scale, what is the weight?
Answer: 1120 g
